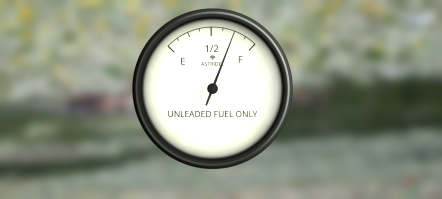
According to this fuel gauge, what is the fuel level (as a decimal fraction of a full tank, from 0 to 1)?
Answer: 0.75
